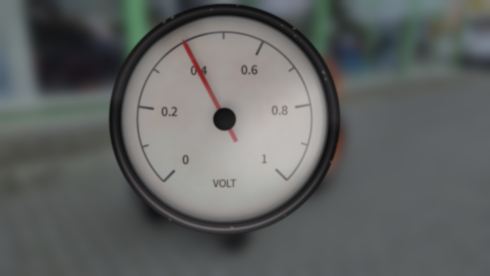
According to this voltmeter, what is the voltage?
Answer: 0.4 V
